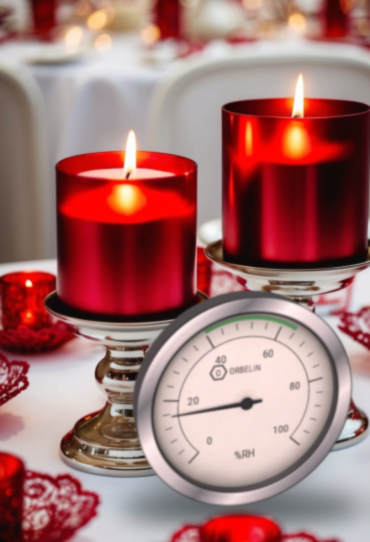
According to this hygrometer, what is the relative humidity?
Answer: 16 %
